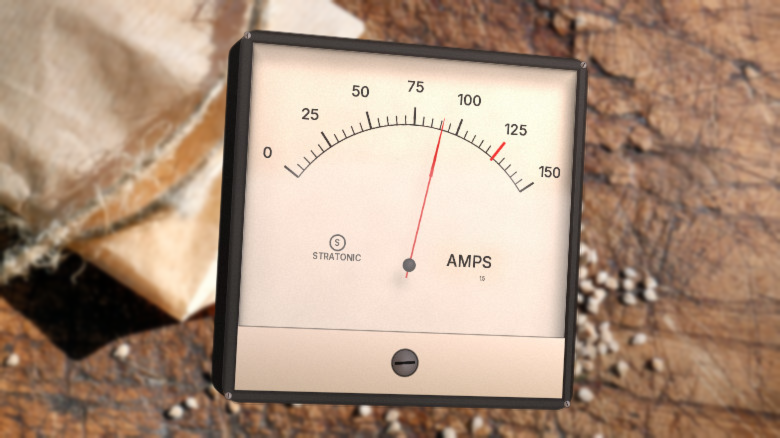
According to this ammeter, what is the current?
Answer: 90 A
